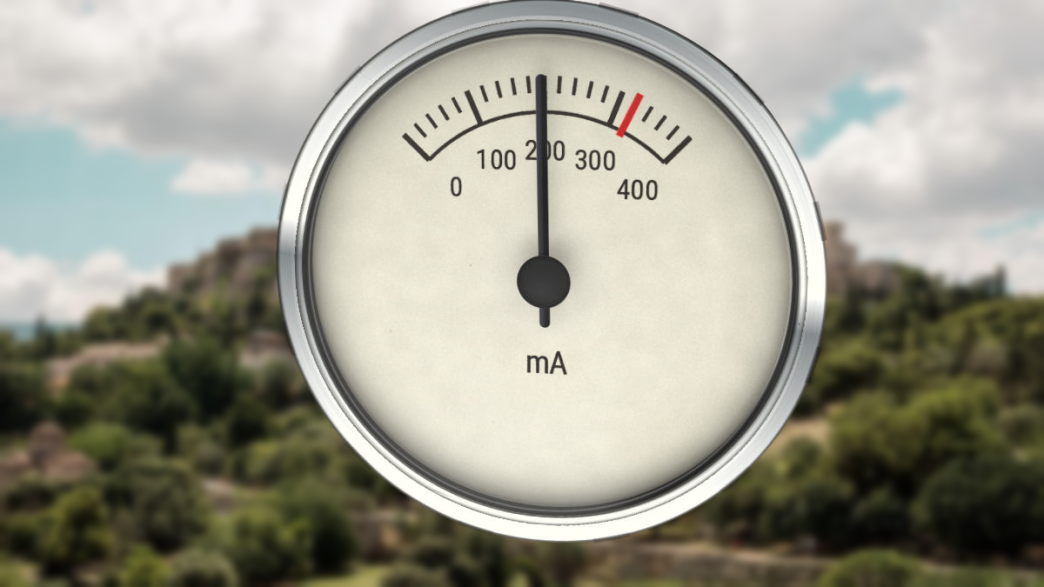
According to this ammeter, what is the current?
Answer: 200 mA
